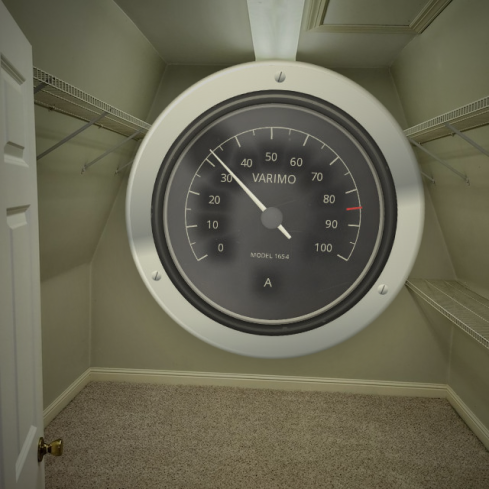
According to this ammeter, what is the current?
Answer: 32.5 A
